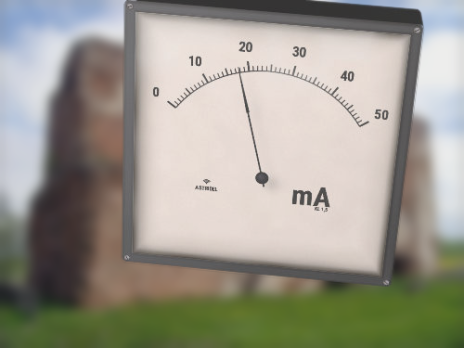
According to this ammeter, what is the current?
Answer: 18 mA
